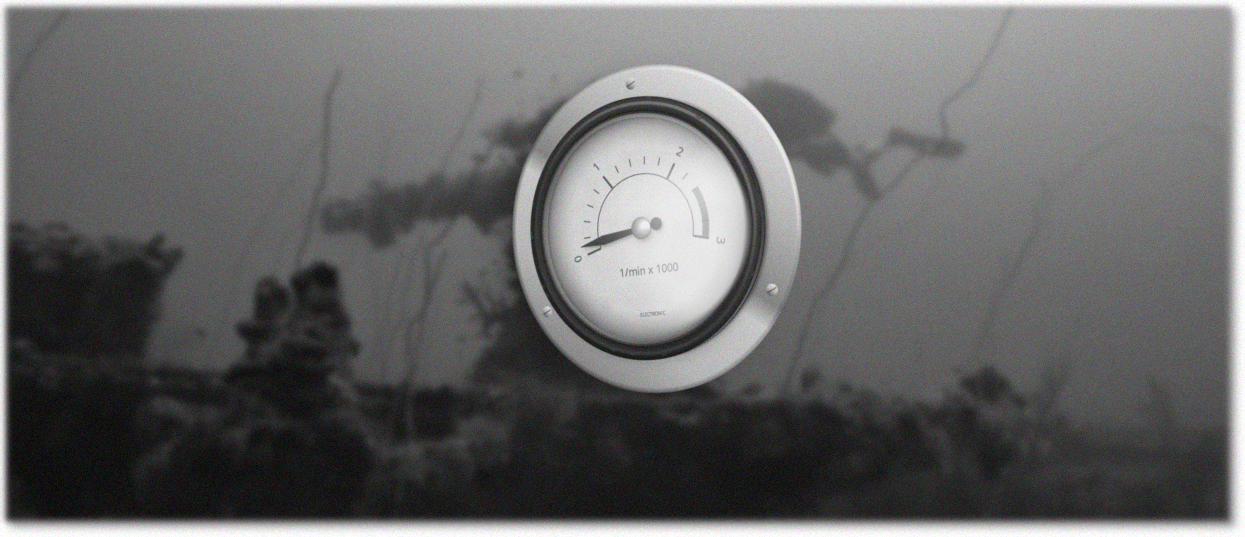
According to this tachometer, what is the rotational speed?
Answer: 100 rpm
